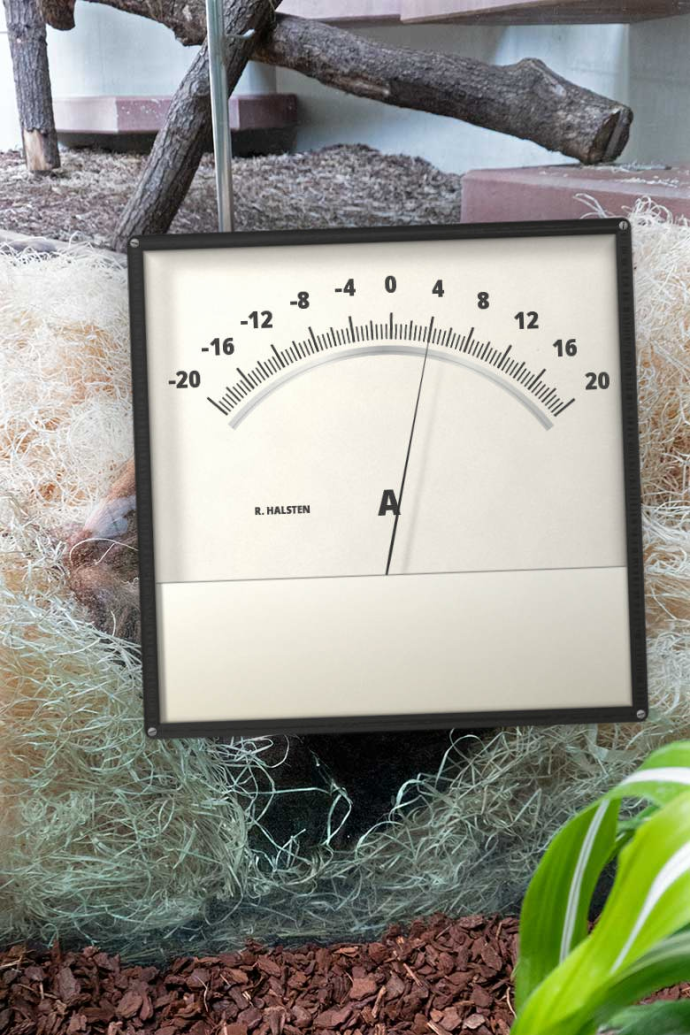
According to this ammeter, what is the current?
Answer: 4 A
